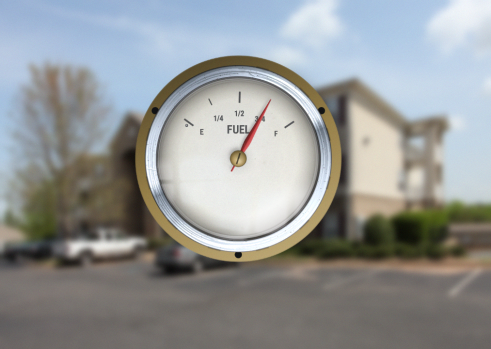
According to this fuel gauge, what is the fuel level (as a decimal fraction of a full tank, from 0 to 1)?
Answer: 0.75
